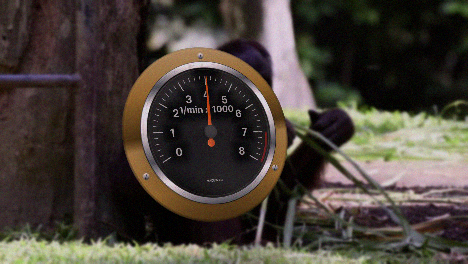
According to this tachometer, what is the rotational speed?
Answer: 4000 rpm
